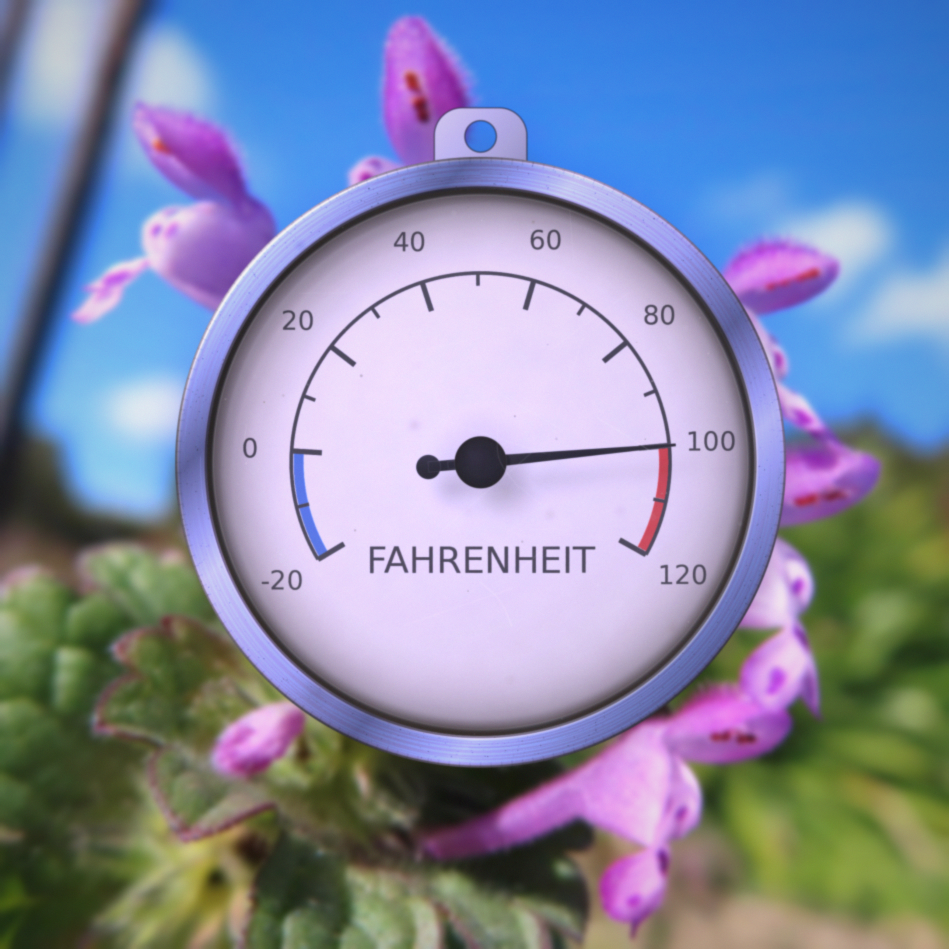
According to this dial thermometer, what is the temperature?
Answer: 100 °F
